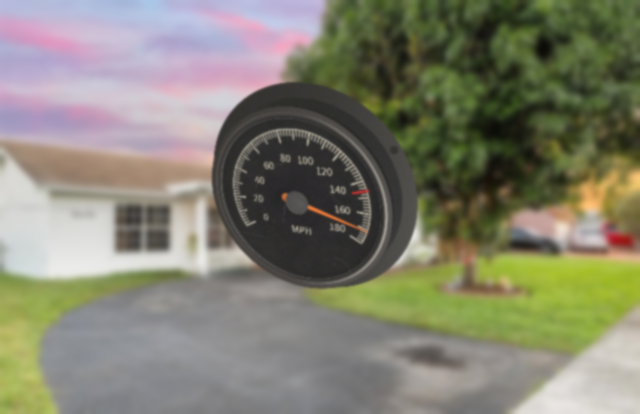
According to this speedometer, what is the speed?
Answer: 170 mph
